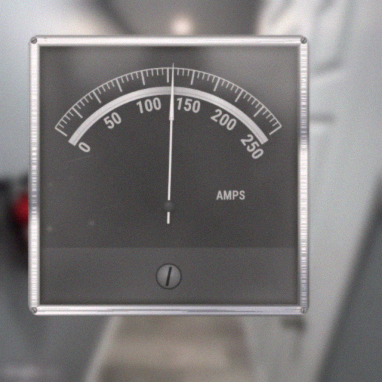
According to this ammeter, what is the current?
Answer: 130 A
